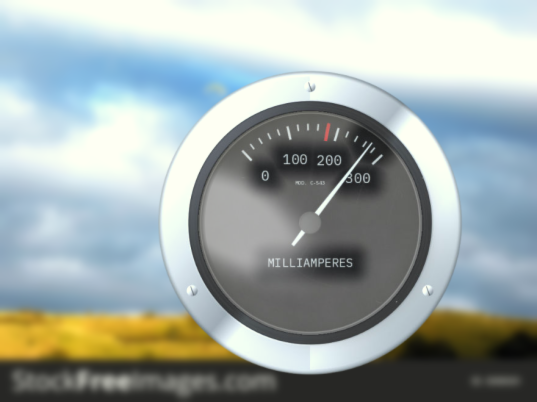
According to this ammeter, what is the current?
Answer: 270 mA
